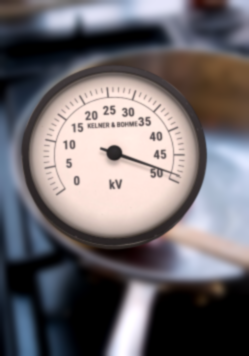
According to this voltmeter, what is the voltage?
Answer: 49 kV
